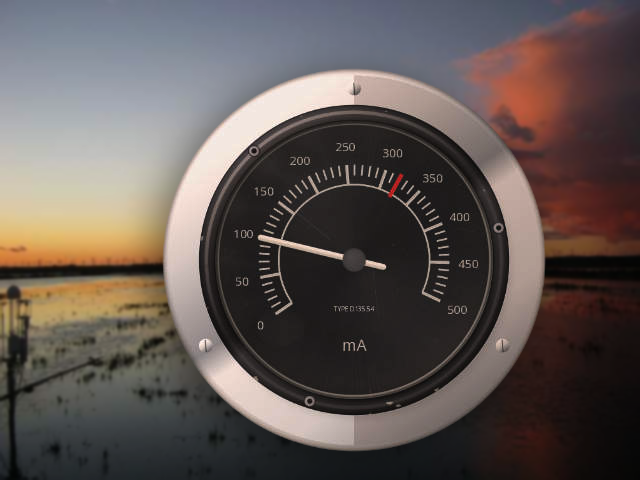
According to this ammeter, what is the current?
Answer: 100 mA
